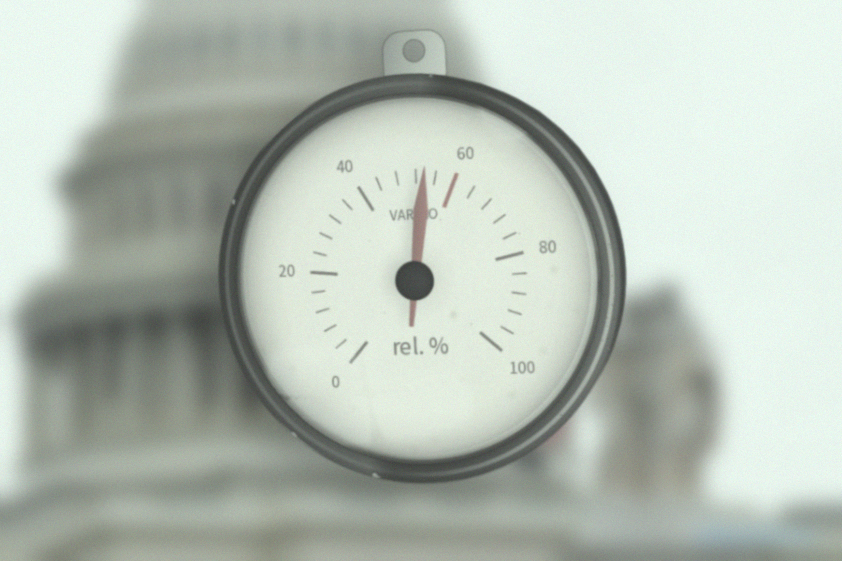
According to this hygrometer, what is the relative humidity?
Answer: 54 %
